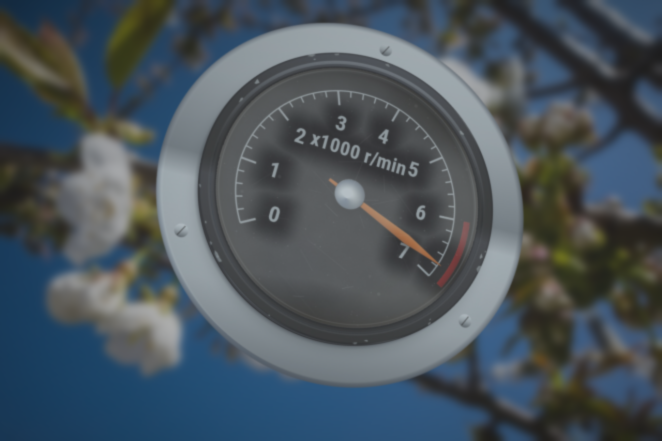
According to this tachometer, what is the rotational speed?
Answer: 6800 rpm
